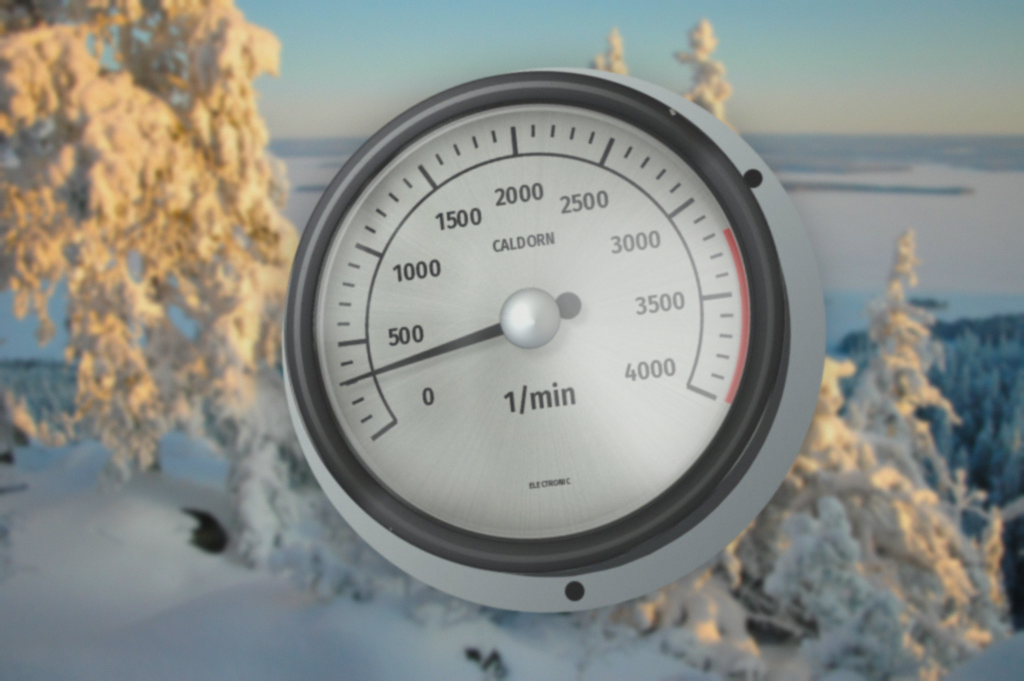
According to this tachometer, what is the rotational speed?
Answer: 300 rpm
